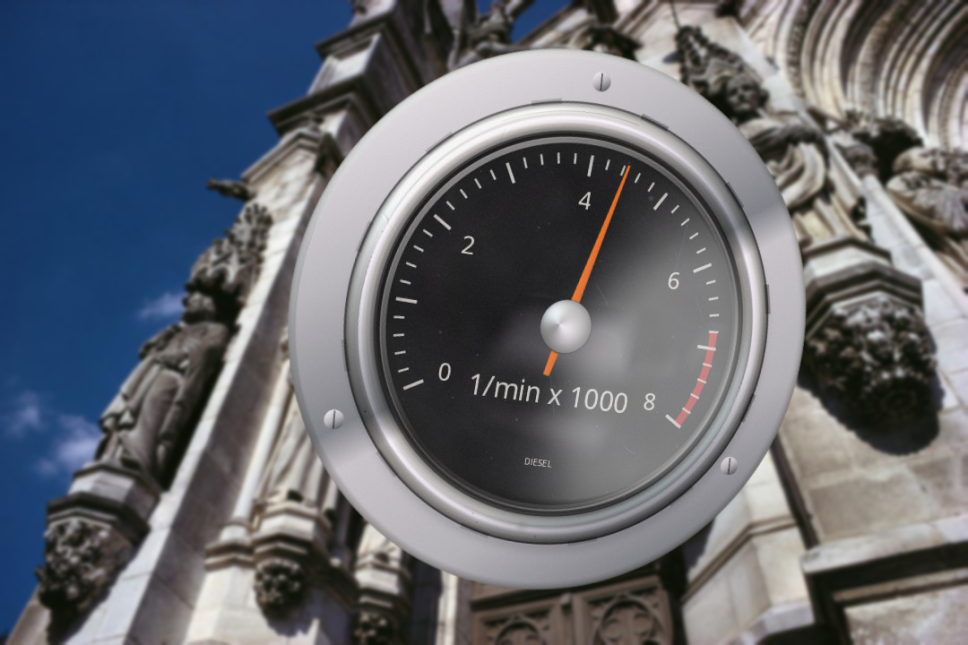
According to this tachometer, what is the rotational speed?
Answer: 4400 rpm
